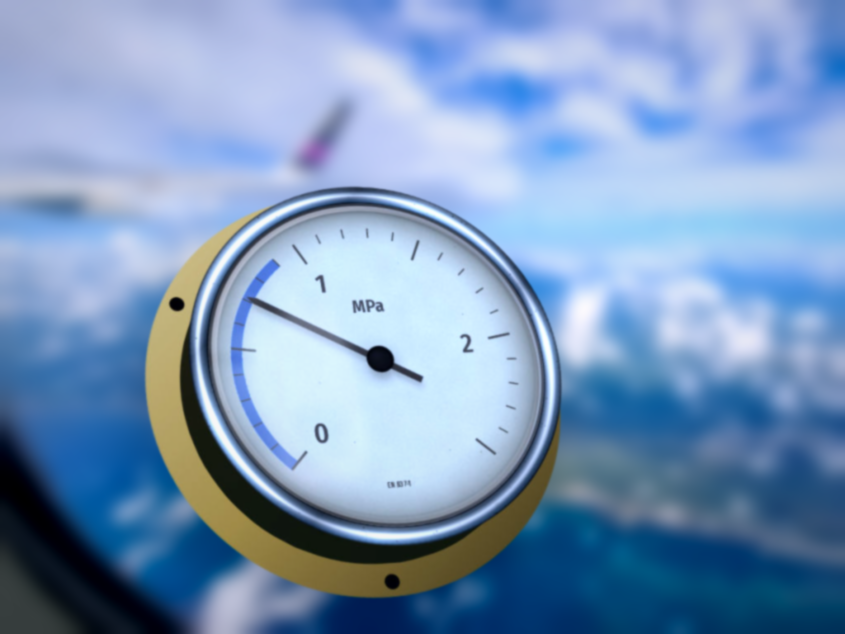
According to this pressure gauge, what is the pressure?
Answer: 0.7 MPa
